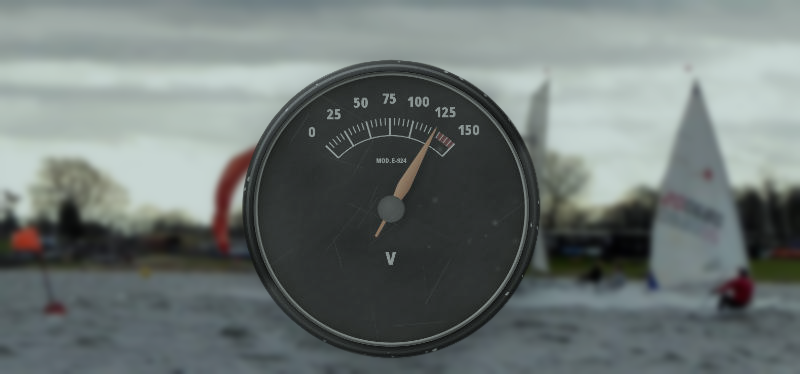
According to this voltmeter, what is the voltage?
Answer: 125 V
